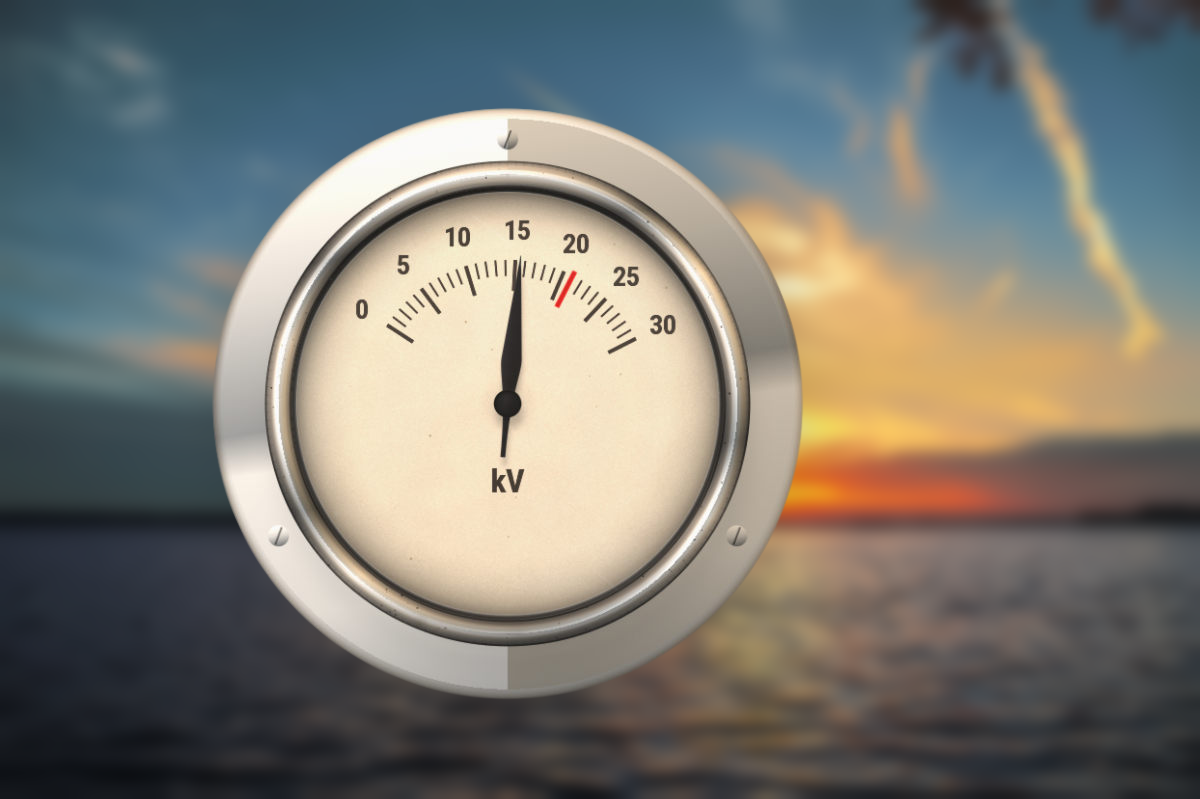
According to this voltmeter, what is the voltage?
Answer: 15.5 kV
